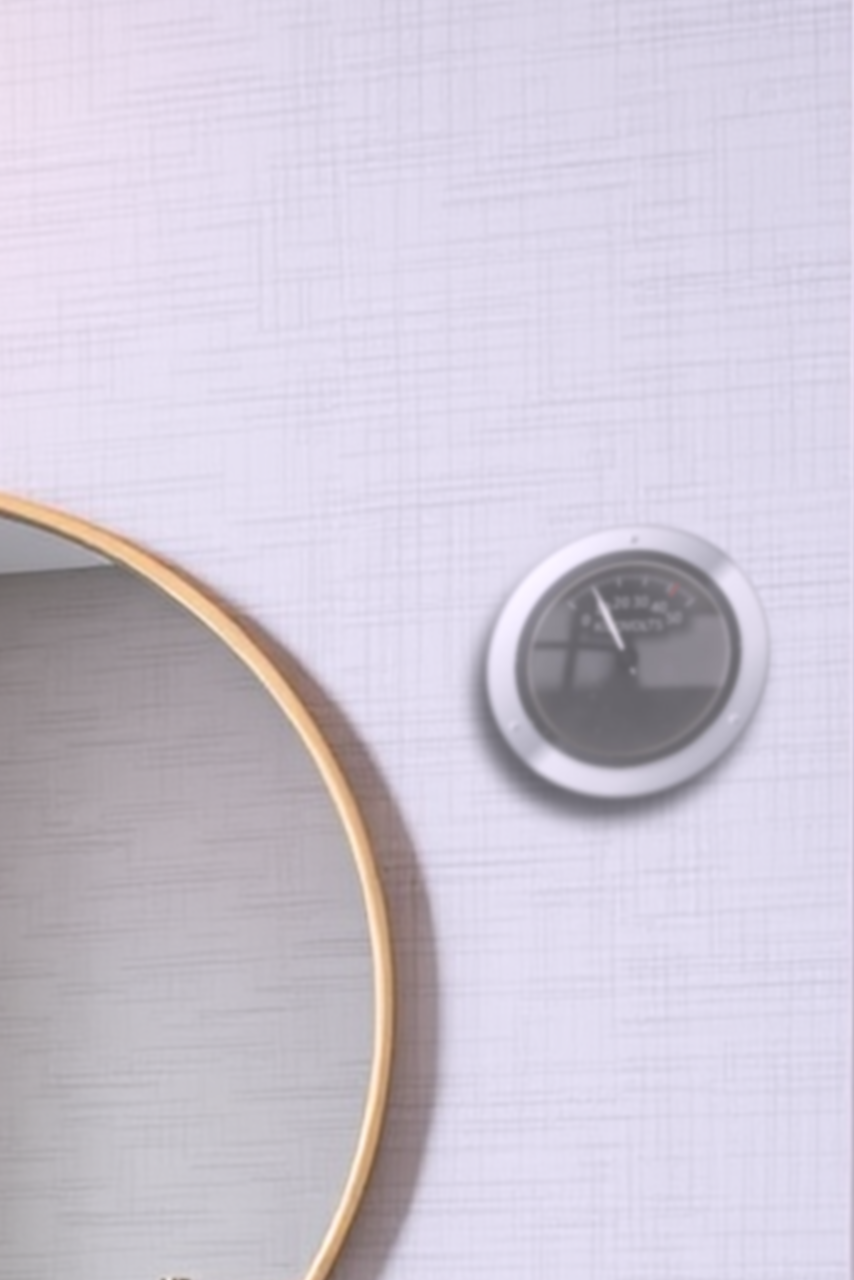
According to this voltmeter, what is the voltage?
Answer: 10 kV
